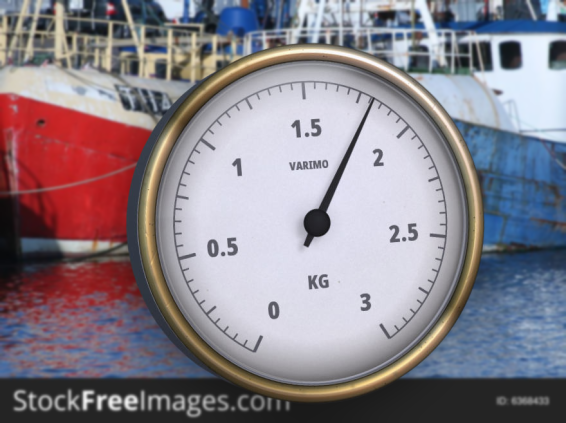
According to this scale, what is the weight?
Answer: 1.8 kg
